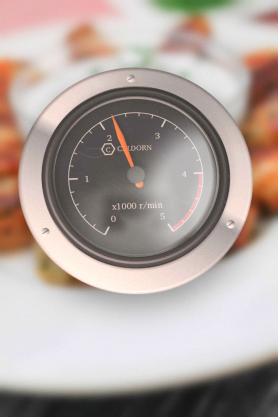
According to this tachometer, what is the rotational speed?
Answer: 2200 rpm
